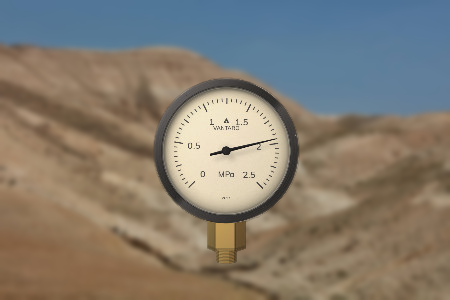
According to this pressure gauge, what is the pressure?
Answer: 1.95 MPa
